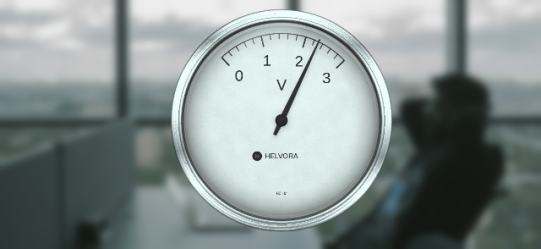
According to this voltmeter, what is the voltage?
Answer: 2.3 V
